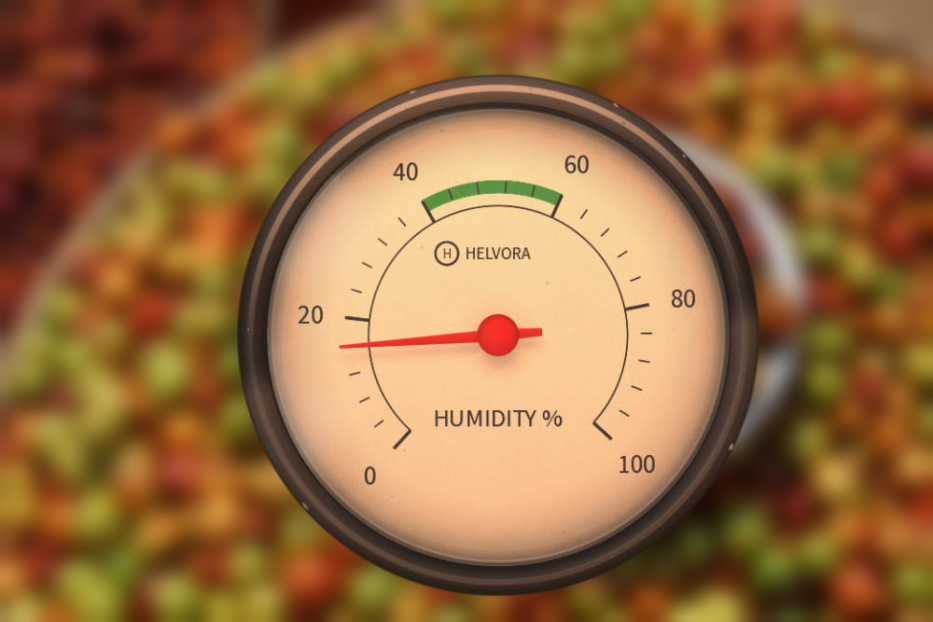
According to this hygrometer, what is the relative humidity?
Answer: 16 %
